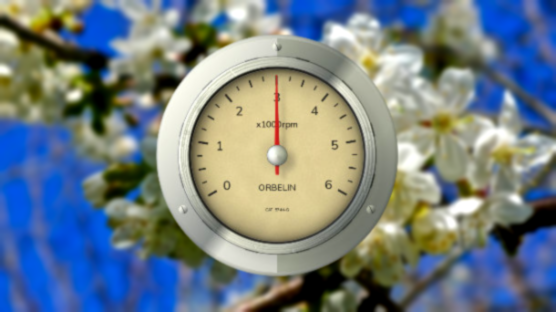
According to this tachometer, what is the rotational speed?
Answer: 3000 rpm
